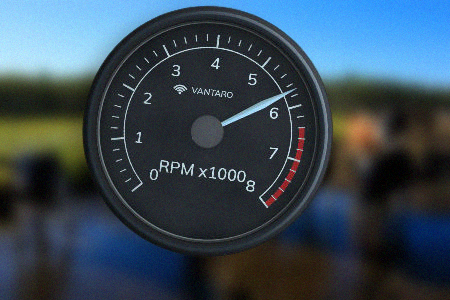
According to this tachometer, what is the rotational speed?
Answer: 5700 rpm
